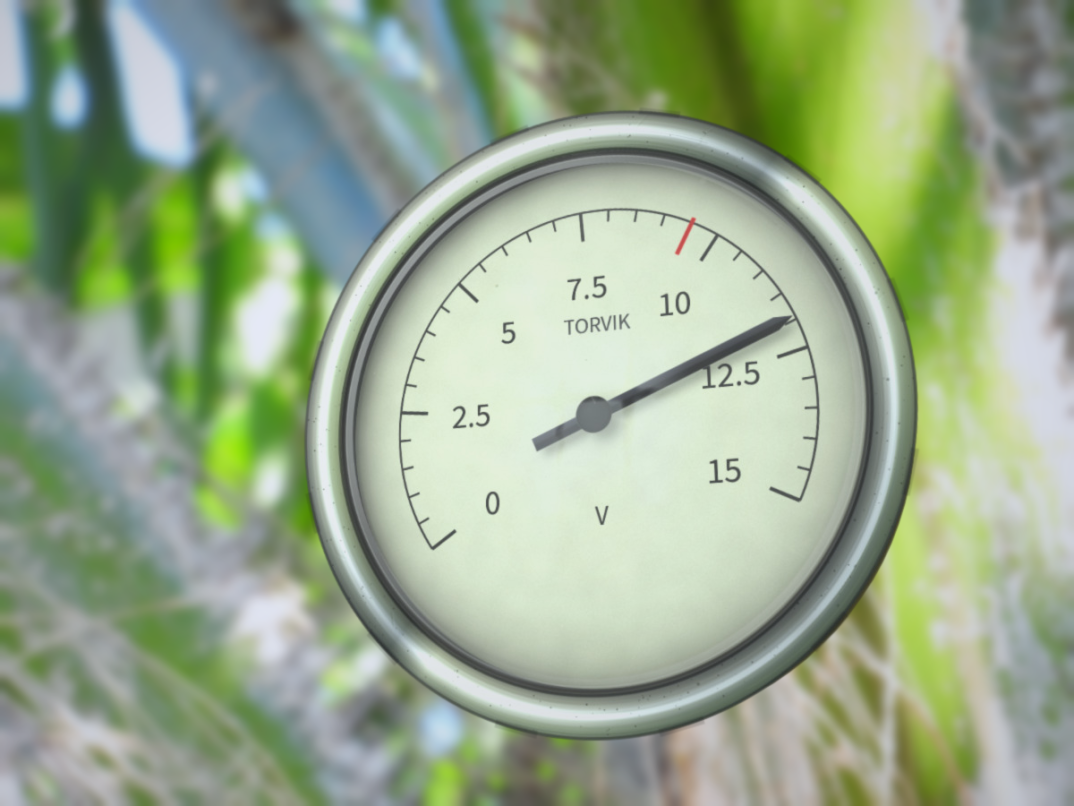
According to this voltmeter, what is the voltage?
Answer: 12 V
